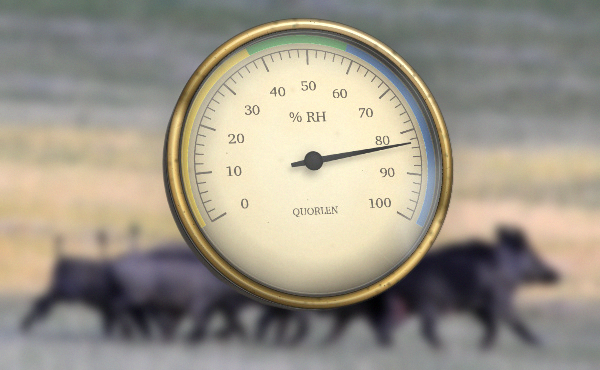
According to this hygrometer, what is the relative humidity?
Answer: 83 %
